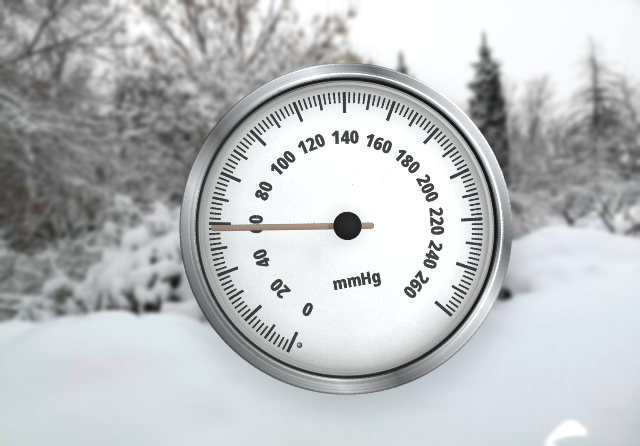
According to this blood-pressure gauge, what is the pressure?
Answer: 58 mmHg
